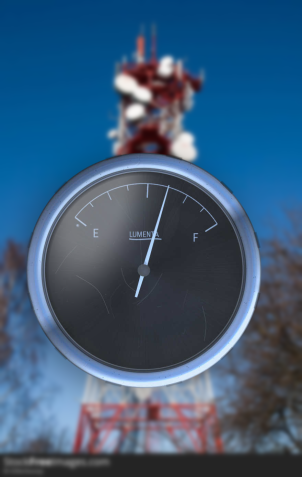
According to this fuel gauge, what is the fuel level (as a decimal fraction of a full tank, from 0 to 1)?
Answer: 0.625
